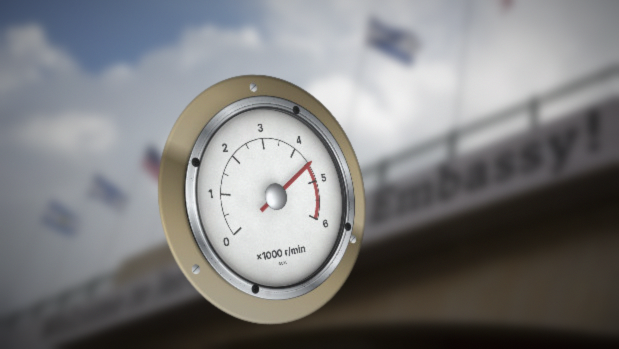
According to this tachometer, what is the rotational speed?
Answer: 4500 rpm
